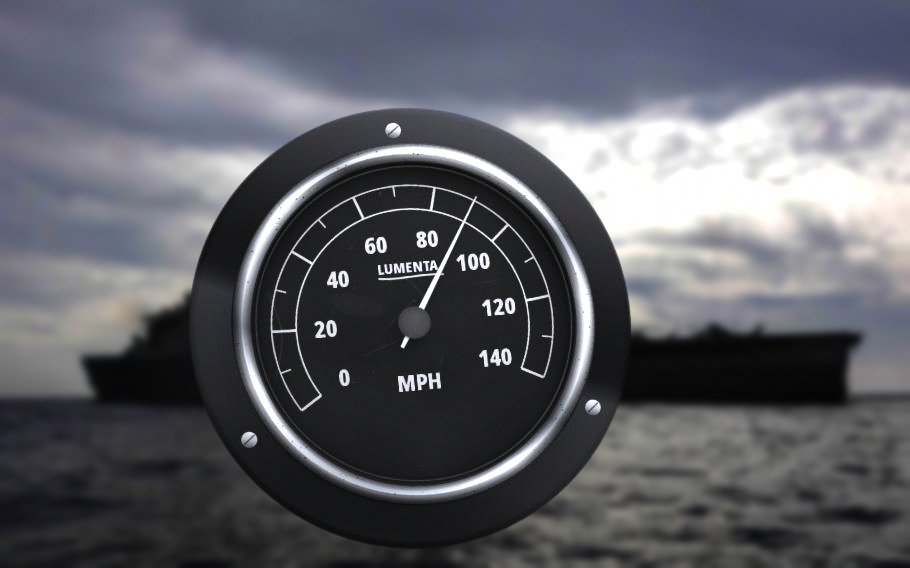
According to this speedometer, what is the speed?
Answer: 90 mph
